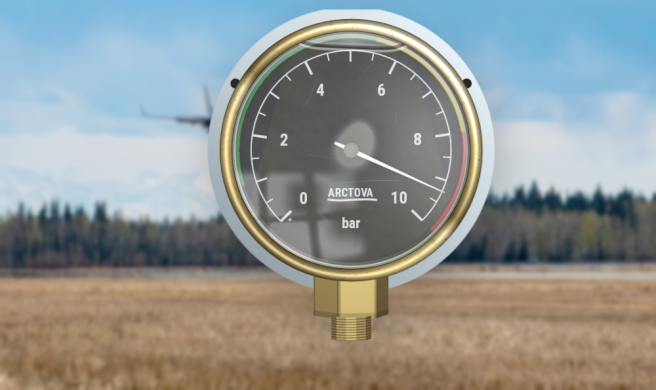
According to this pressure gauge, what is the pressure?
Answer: 9.25 bar
